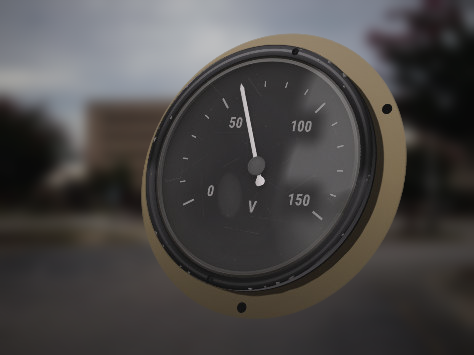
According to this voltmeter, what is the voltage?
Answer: 60 V
